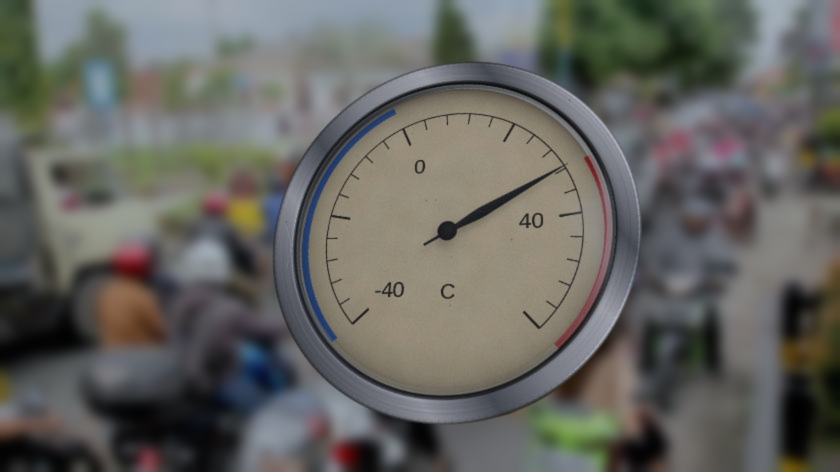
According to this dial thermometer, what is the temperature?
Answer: 32 °C
